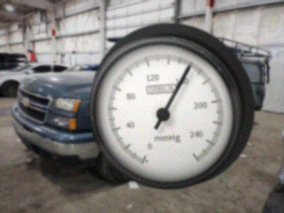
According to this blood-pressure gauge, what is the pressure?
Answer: 160 mmHg
